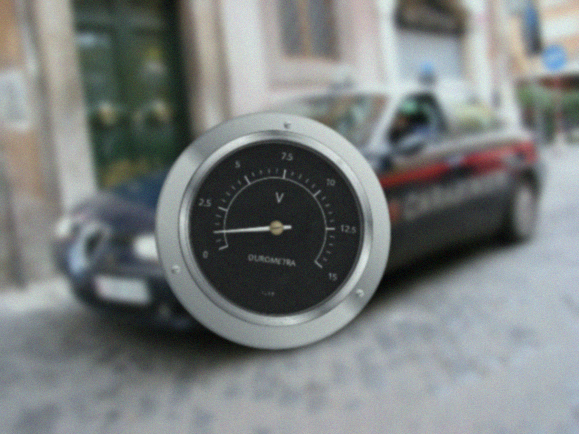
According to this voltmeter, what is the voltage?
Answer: 1 V
